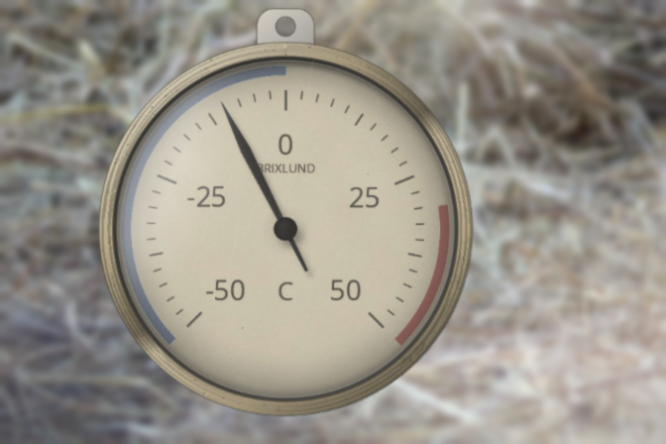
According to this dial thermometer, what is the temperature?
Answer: -10 °C
